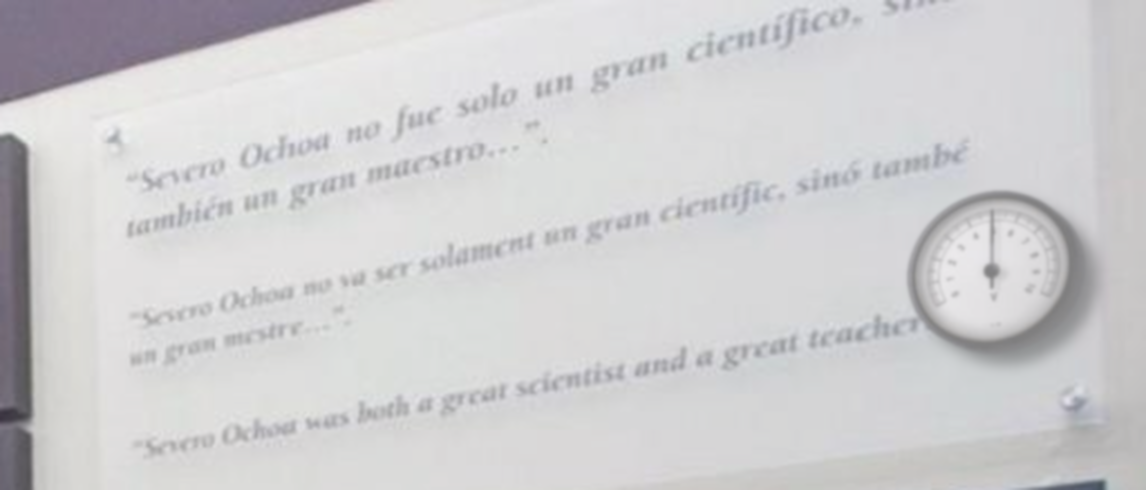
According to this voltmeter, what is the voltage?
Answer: 5 V
